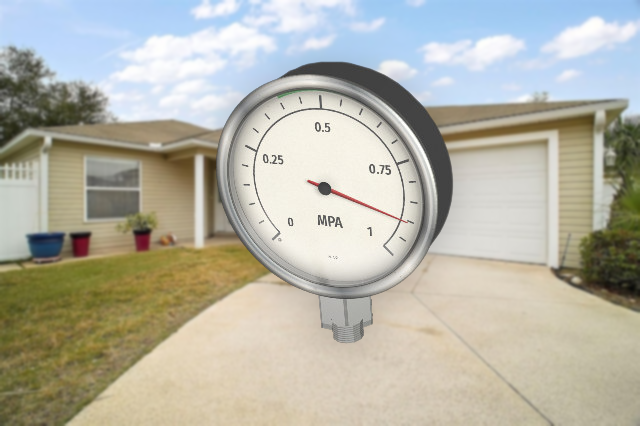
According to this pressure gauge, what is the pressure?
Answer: 0.9 MPa
